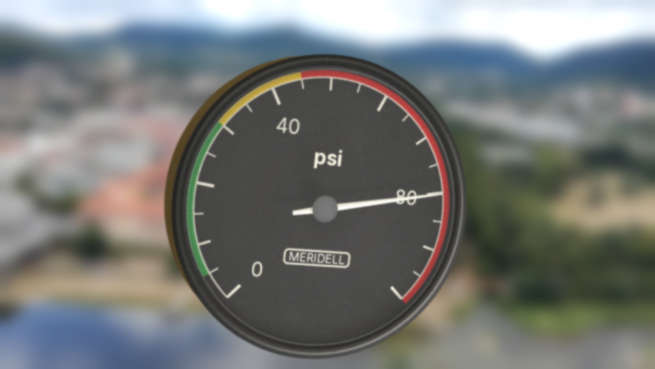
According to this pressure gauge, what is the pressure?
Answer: 80 psi
